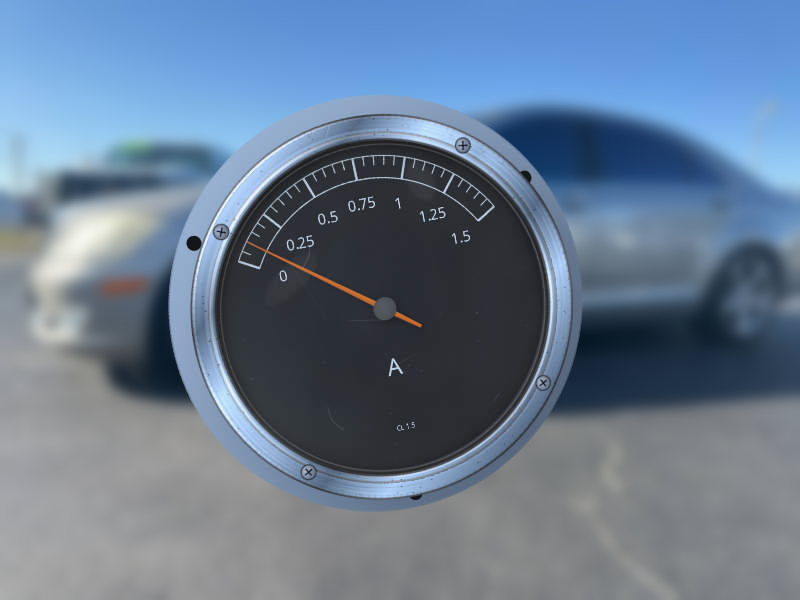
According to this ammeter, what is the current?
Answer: 0.1 A
